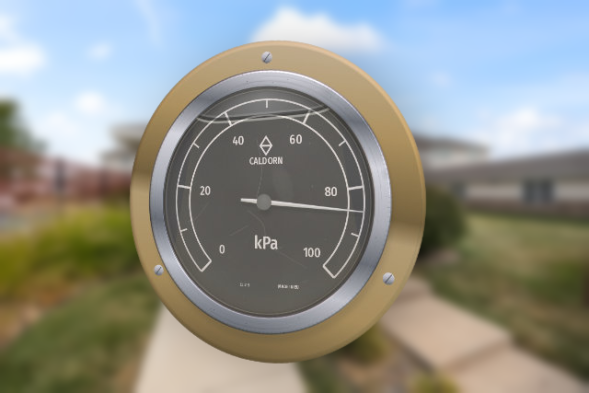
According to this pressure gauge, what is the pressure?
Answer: 85 kPa
